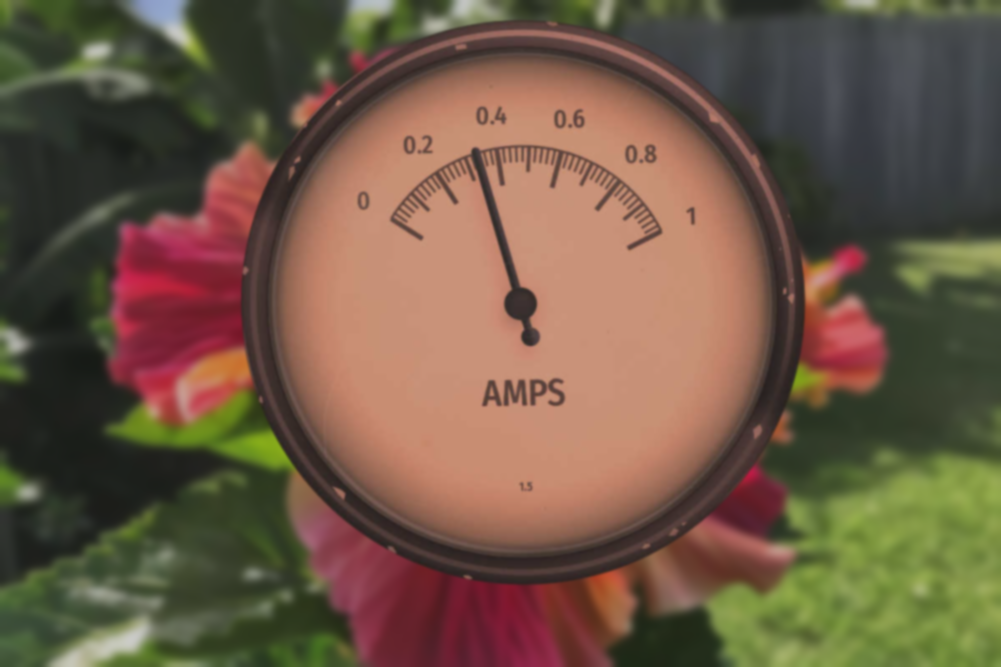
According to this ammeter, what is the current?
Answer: 0.34 A
